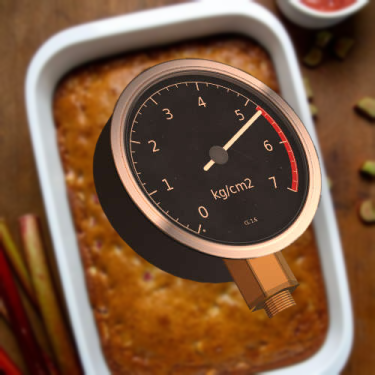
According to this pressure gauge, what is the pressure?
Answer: 5.3 kg/cm²
